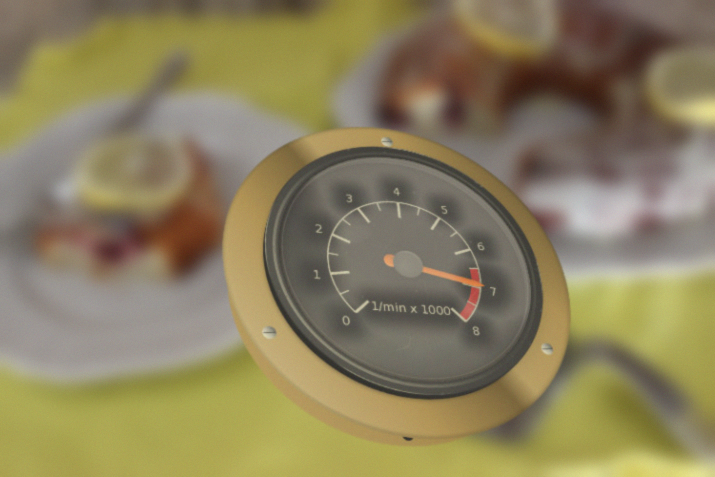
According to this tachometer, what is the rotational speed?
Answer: 7000 rpm
